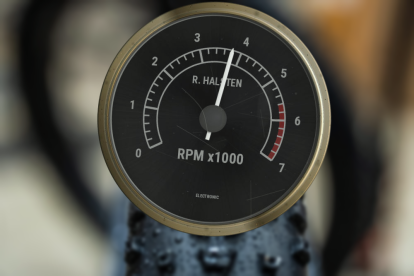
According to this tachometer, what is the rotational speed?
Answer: 3800 rpm
